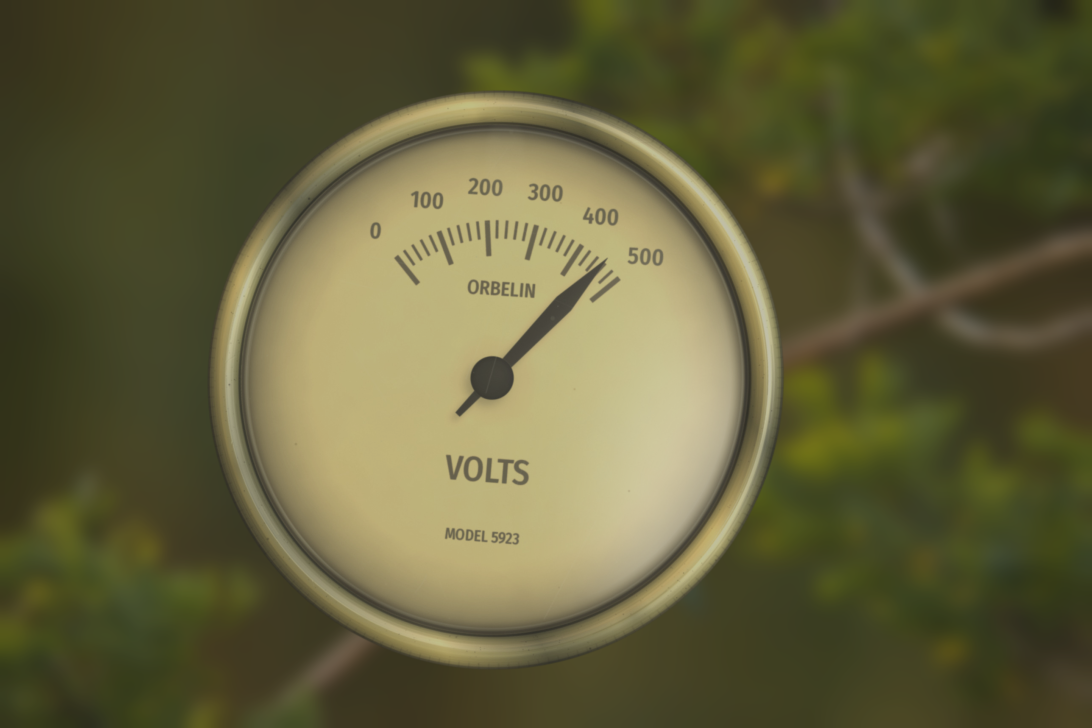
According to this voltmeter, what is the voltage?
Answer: 460 V
